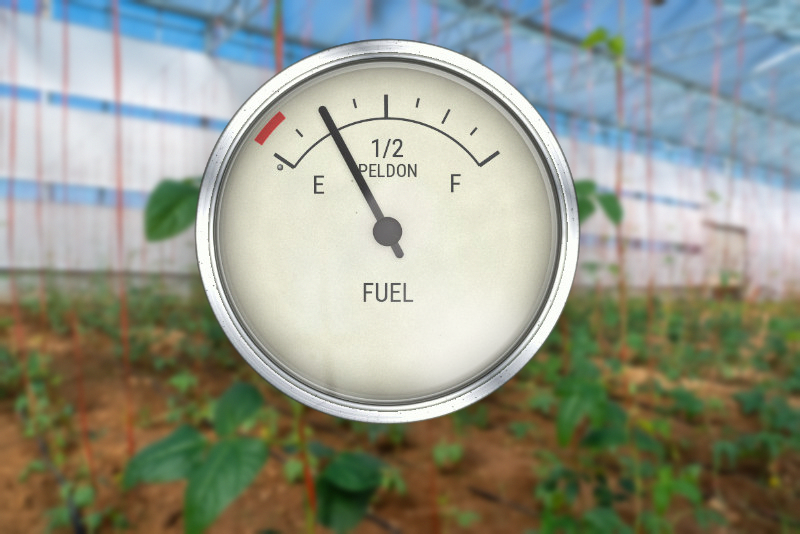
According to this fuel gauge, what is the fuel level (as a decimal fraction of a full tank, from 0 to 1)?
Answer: 0.25
